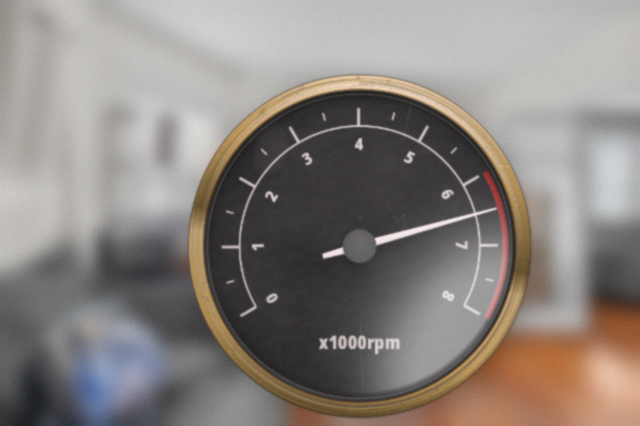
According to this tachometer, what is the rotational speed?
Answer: 6500 rpm
